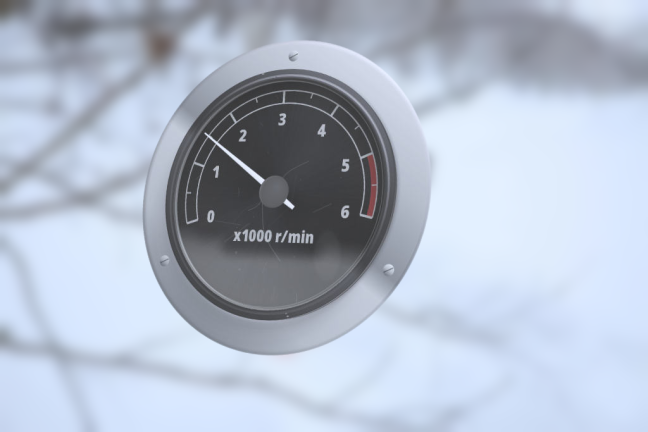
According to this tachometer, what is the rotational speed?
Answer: 1500 rpm
